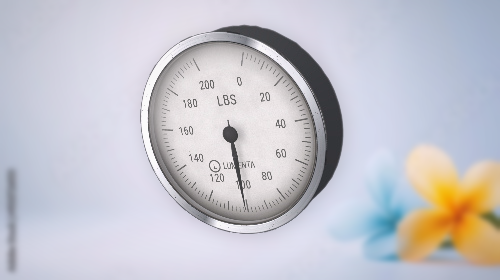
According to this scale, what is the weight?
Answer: 100 lb
